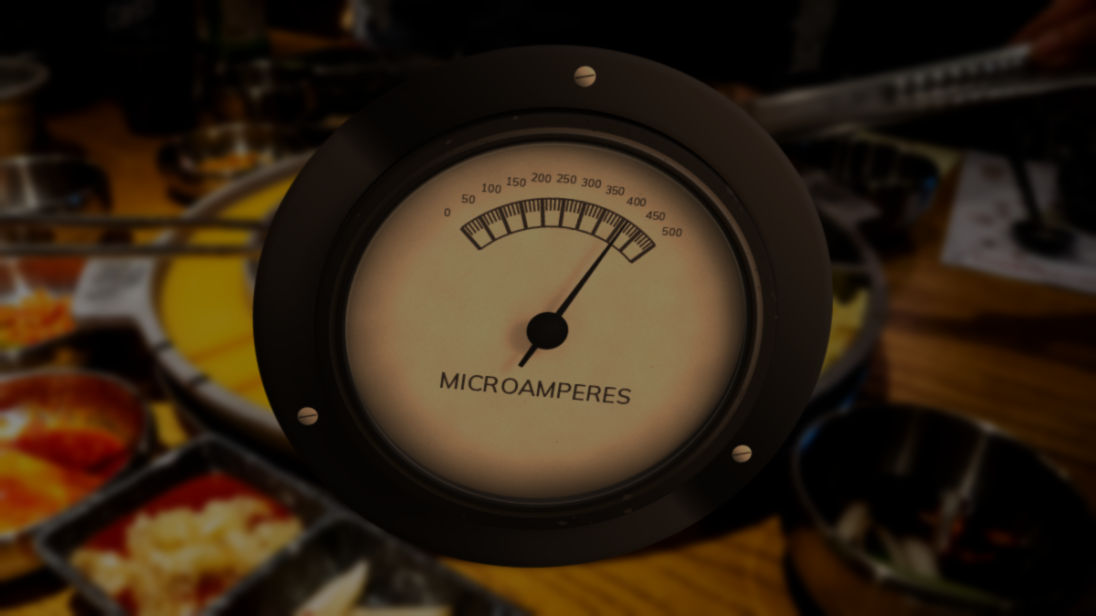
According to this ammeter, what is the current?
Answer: 400 µA
